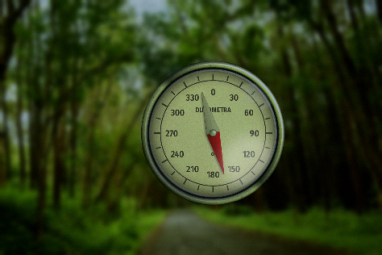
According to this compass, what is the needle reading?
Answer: 165 °
